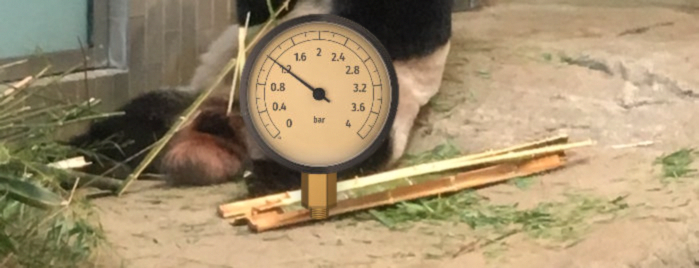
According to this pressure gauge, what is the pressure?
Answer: 1.2 bar
